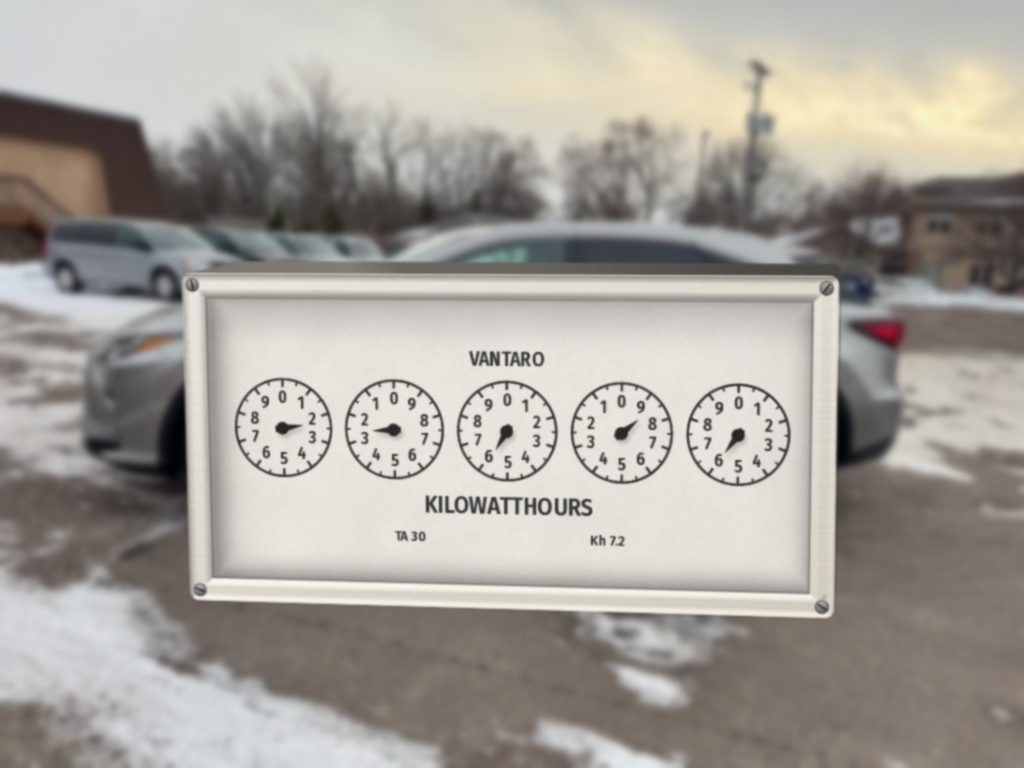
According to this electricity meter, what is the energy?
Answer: 22586 kWh
